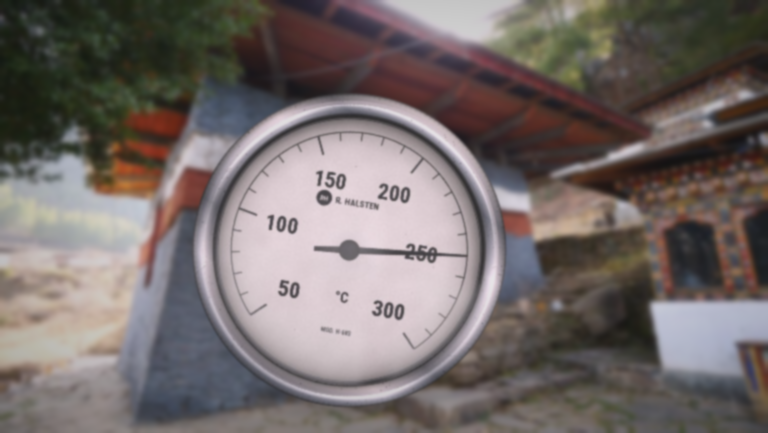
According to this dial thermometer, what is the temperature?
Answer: 250 °C
